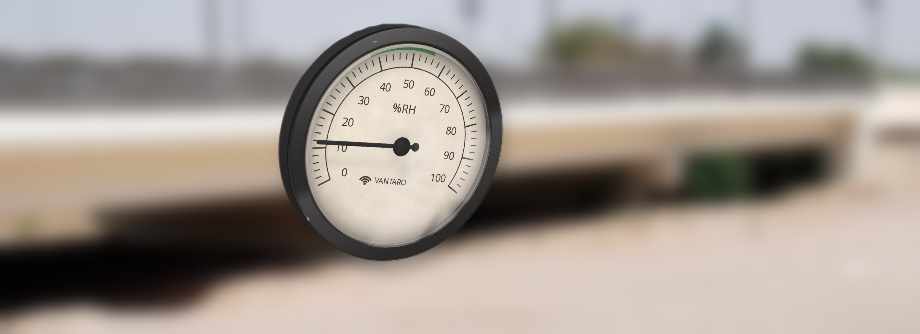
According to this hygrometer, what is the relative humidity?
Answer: 12 %
